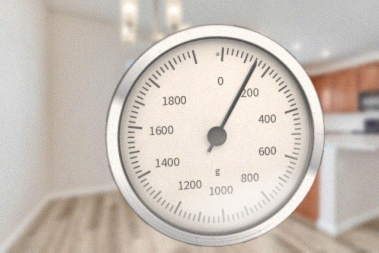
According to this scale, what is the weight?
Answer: 140 g
